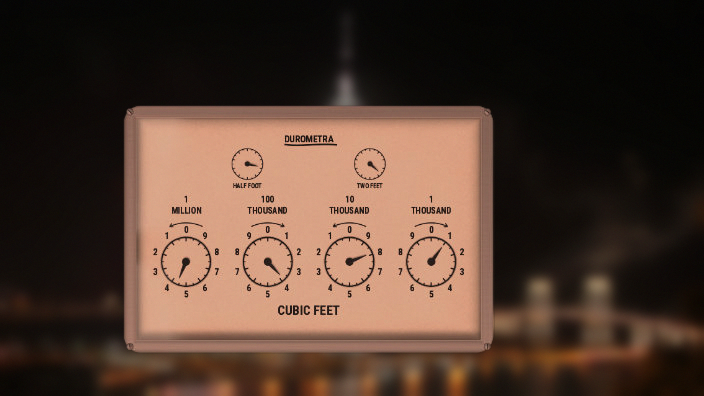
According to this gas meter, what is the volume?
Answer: 438100 ft³
